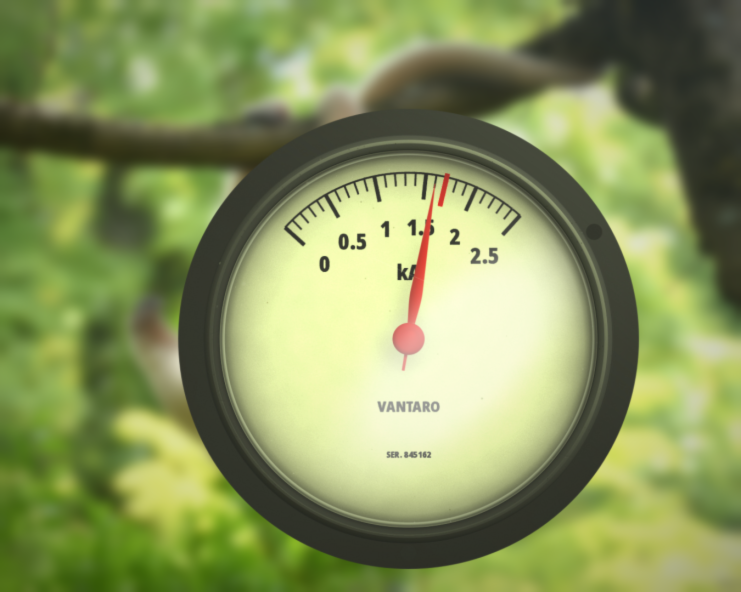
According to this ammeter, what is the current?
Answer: 1.6 kA
